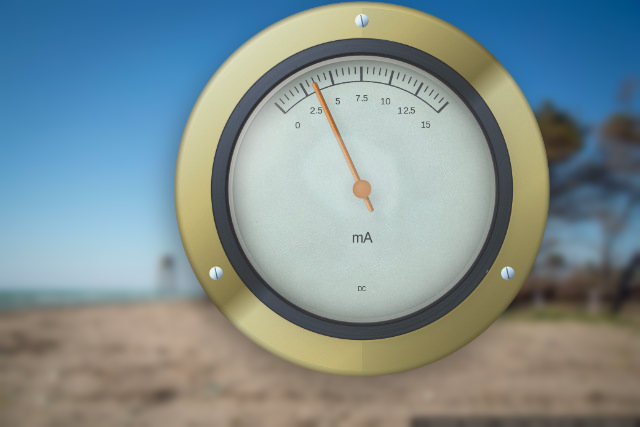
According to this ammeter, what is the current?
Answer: 3.5 mA
